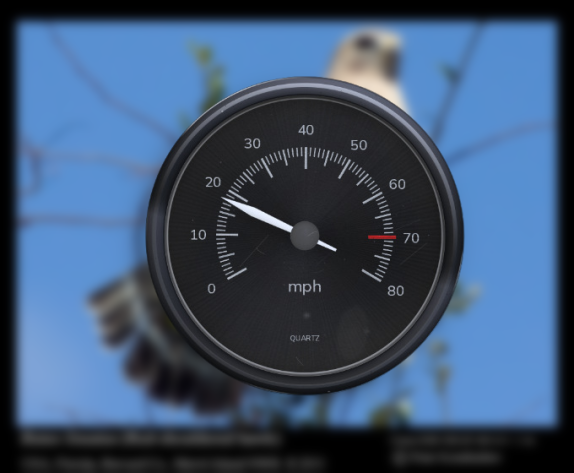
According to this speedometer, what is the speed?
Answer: 18 mph
